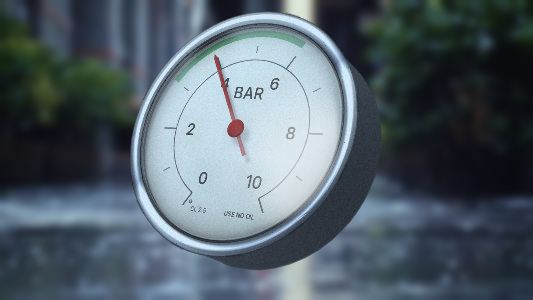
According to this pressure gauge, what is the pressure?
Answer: 4 bar
